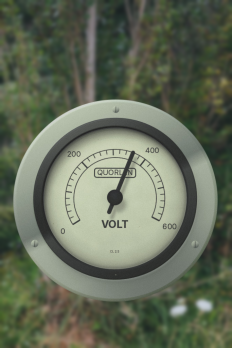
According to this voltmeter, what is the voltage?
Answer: 360 V
